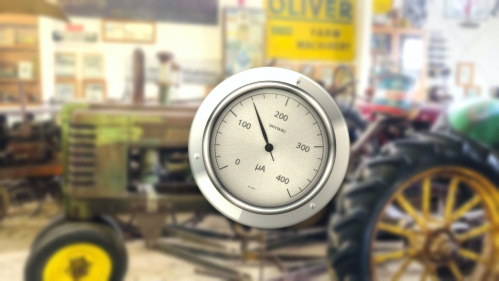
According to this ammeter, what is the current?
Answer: 140 µA
